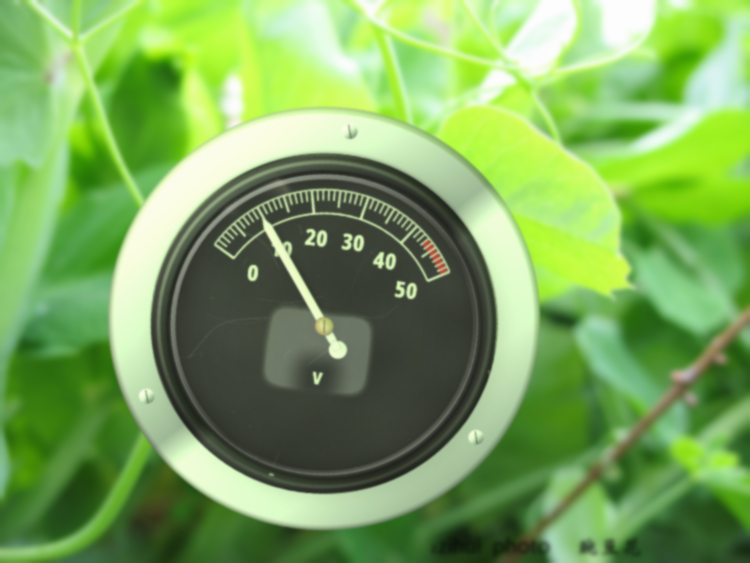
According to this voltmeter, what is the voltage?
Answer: 10 V
